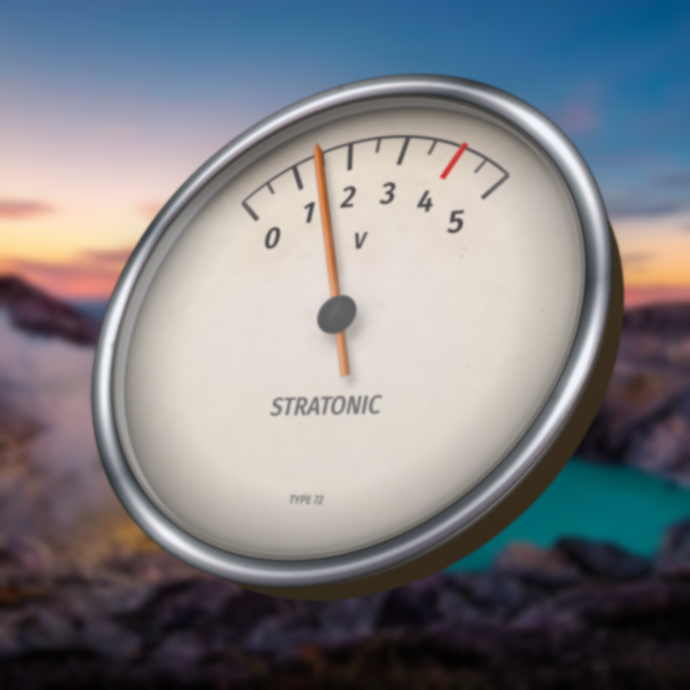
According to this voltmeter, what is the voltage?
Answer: 1.5 V
